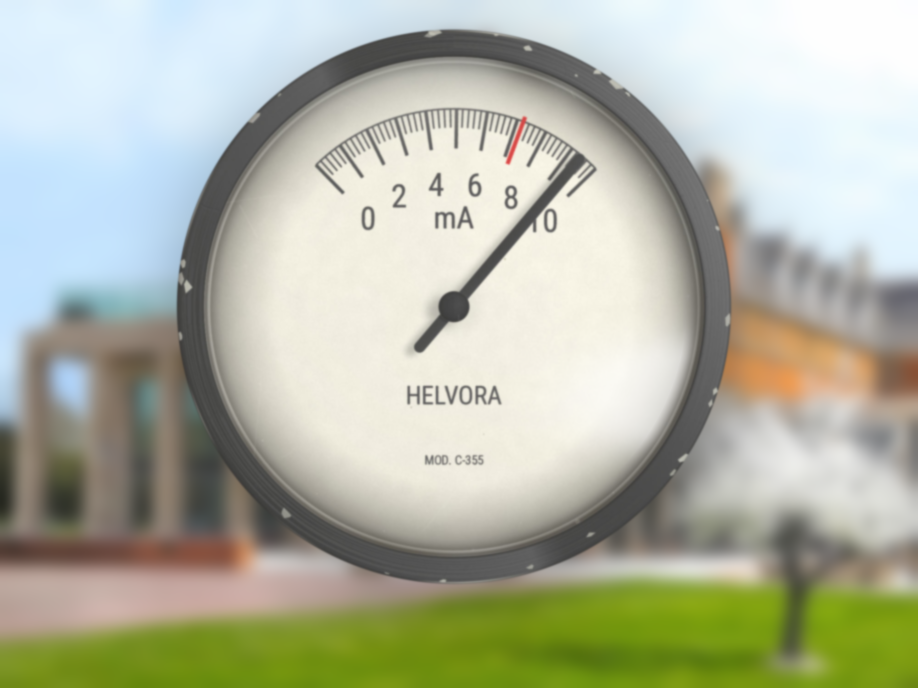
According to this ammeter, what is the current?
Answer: 9.4 mA
